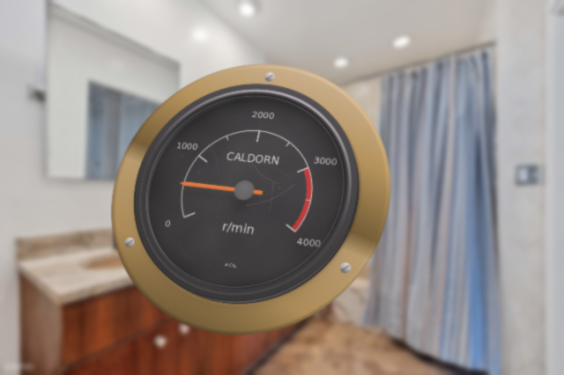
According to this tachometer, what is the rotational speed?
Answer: 500 rpm
